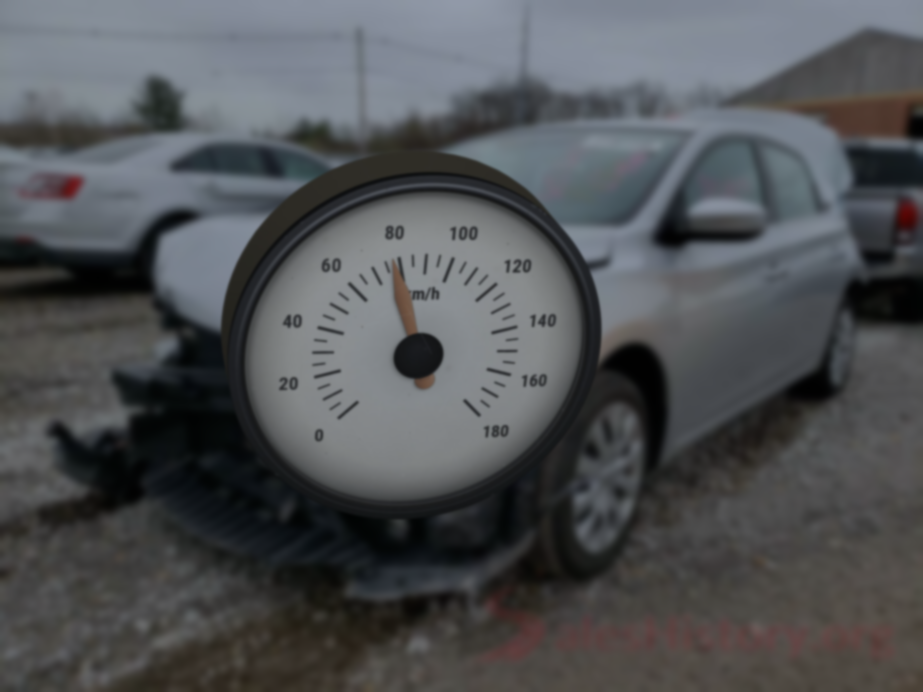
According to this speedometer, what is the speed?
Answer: 77.5 km/h
